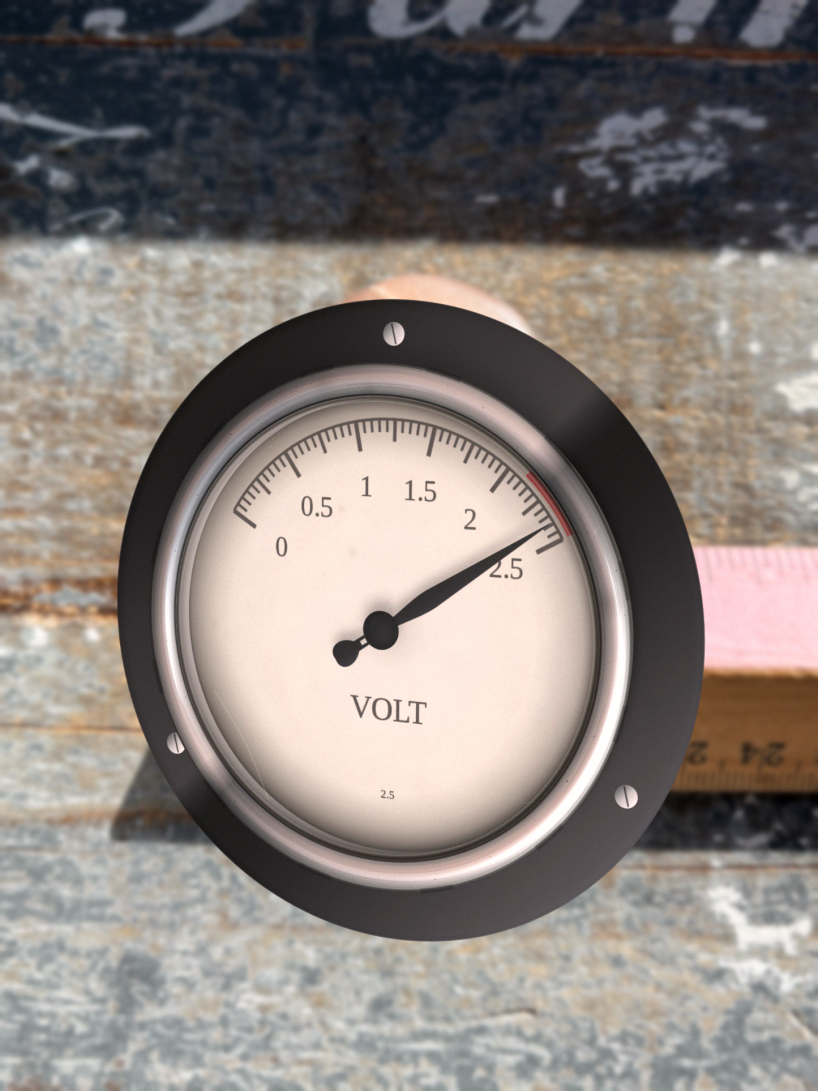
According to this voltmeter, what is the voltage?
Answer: 2.4 V
